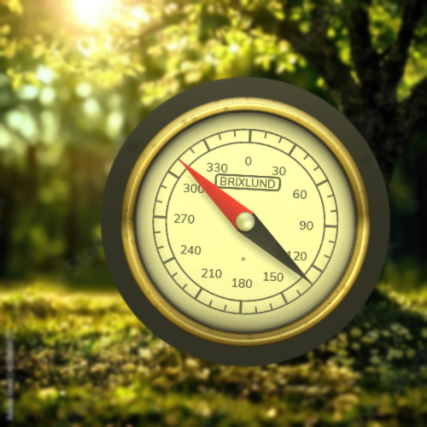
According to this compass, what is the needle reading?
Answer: 310 °
